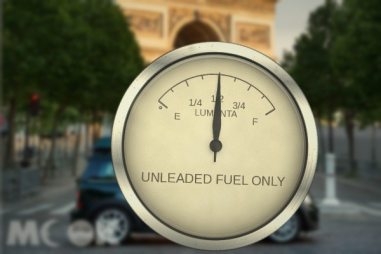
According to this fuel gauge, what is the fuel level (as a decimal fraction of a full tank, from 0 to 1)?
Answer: 0.5
